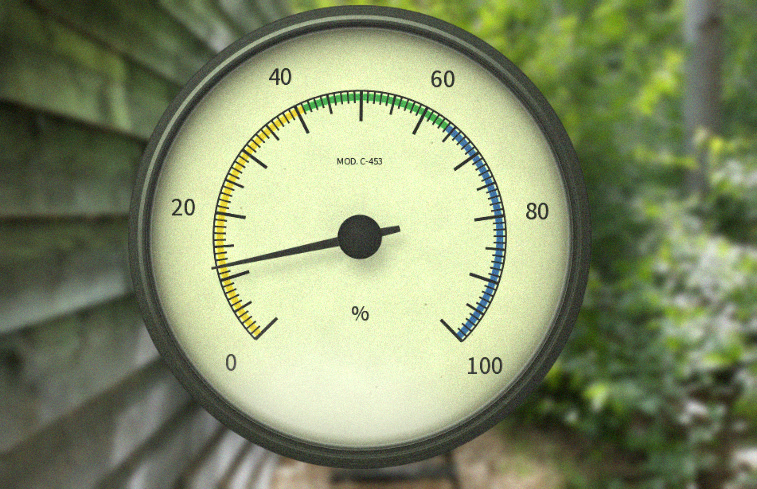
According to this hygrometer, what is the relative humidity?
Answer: 12 %
